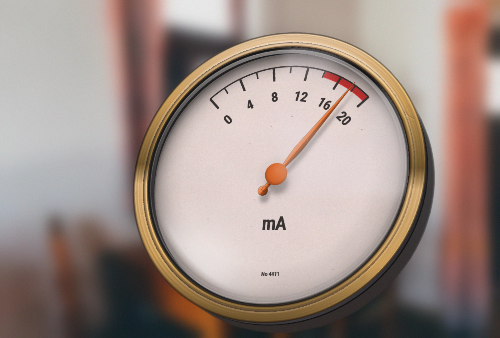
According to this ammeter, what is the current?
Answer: 18 mA
